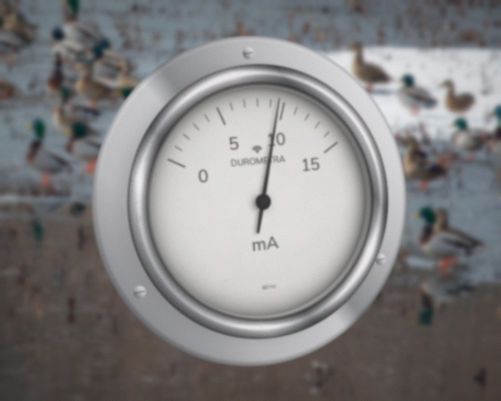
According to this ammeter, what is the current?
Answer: 9.5 mA
